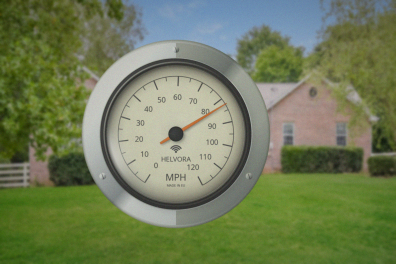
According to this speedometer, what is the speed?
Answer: 82.5 mph
